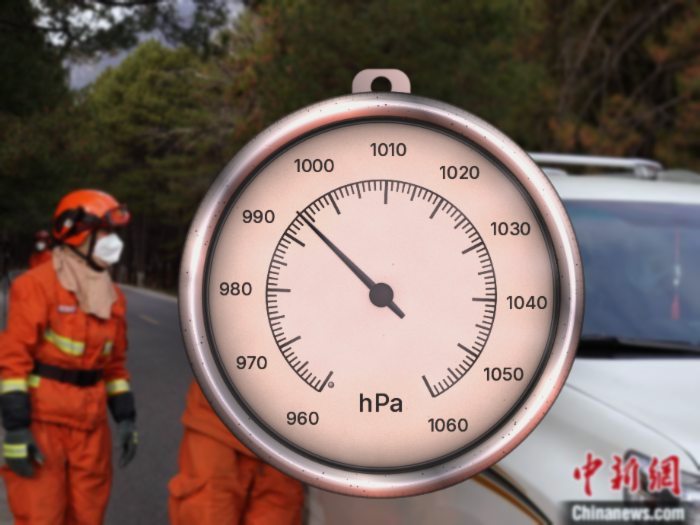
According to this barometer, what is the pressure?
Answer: 994 hPa
